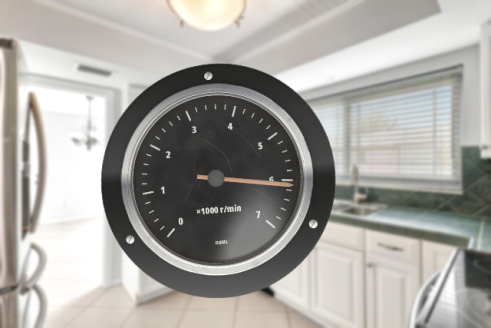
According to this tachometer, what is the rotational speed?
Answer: 6100 rpm
